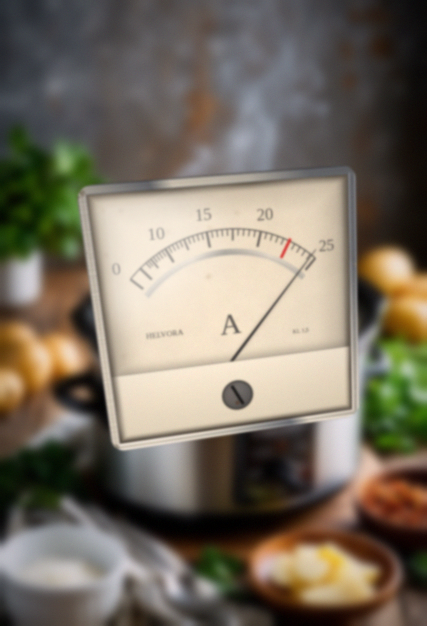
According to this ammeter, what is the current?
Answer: 24.5 A
